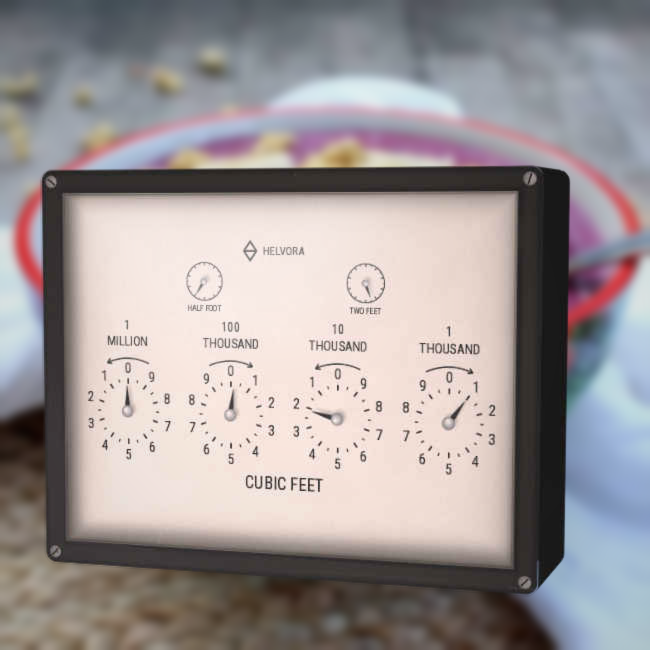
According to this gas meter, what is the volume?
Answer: 2100 ft³
